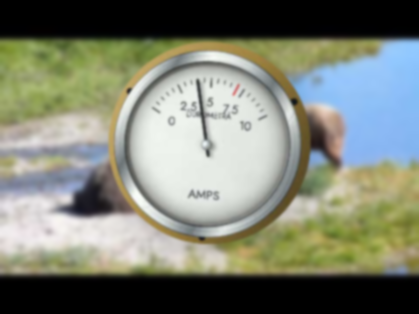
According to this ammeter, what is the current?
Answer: 4 A
